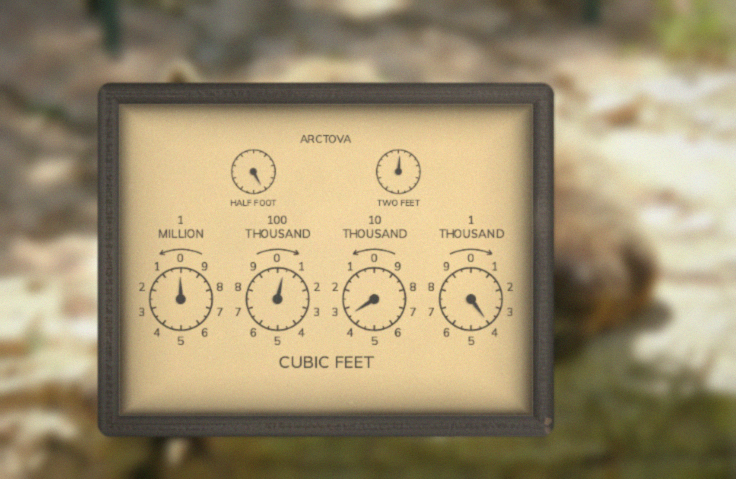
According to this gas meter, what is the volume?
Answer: 3400 ft³
